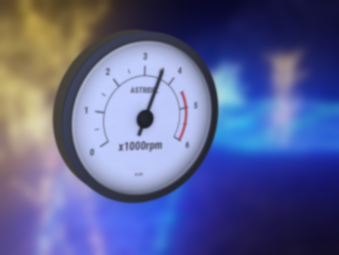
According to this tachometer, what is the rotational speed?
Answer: 3500 rpm
